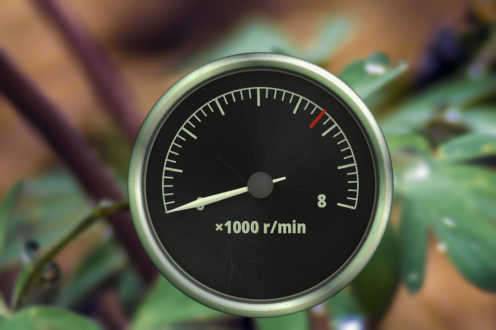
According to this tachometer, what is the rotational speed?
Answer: 0 rpm
